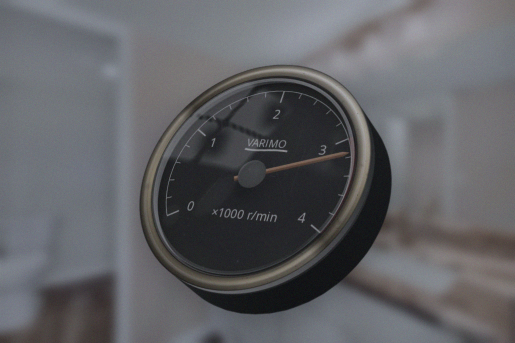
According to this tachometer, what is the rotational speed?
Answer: 3200 rpm
